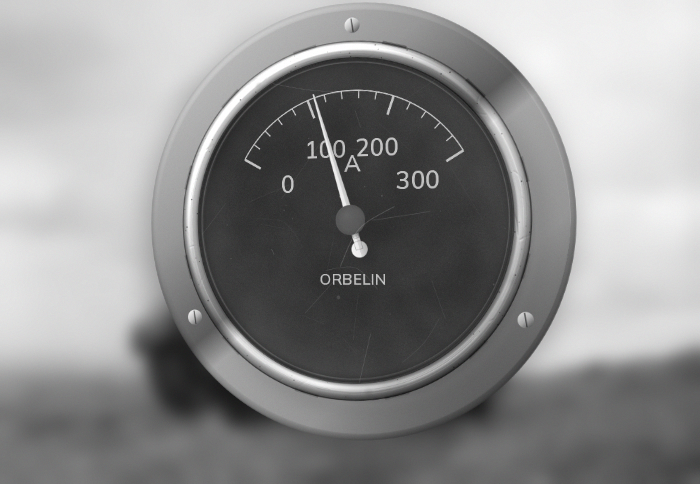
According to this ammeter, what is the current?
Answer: 110 A
